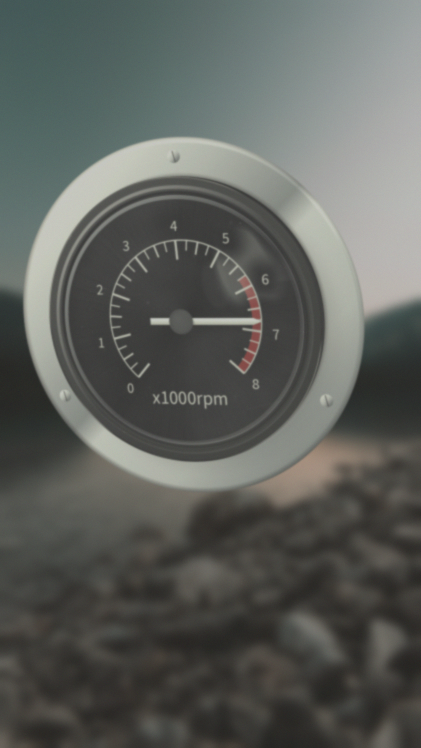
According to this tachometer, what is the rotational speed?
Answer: 6750 rpm
